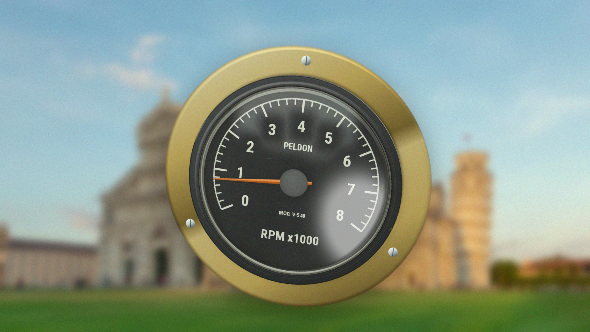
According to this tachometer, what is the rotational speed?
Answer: 800 rpm
